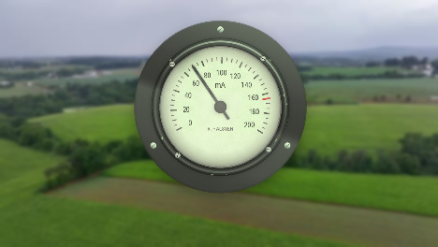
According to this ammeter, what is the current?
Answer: 70 mA
